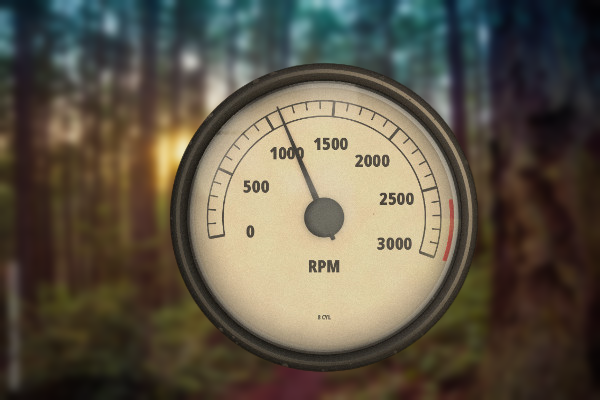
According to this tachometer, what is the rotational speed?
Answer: 1100 rpm
